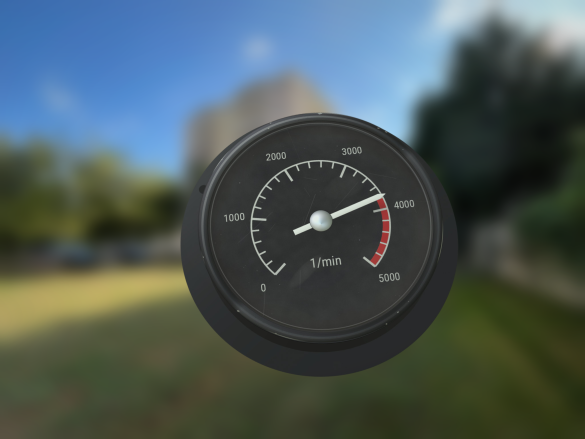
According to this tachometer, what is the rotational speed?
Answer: 3800 rpm
